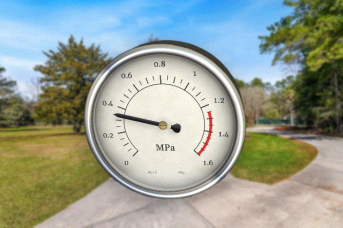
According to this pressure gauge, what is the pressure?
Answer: 0.35 MPa
